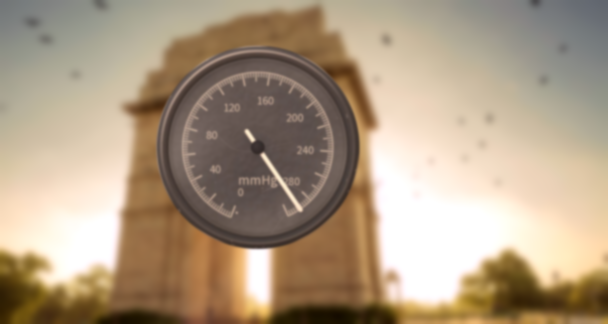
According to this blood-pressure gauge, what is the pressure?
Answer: 290 mmHg
